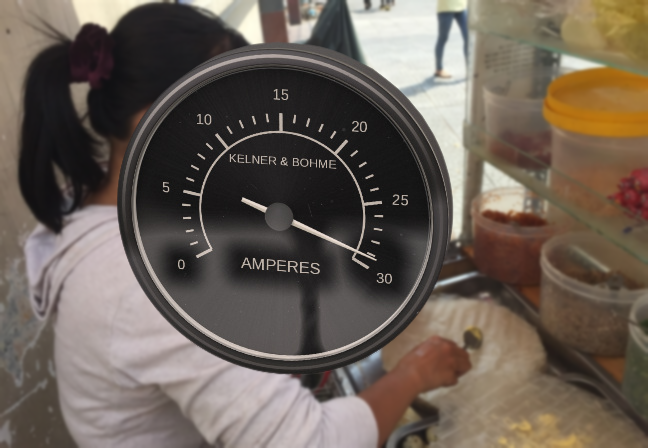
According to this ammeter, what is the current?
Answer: 29 A
